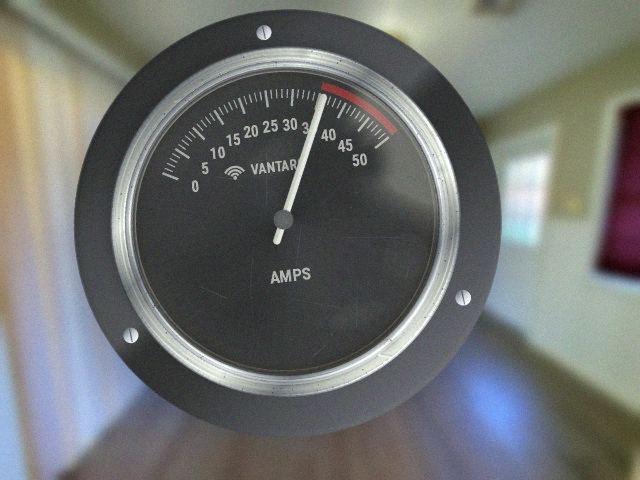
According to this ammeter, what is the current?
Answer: 36 A
